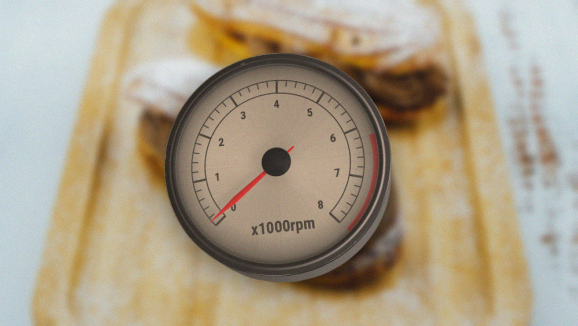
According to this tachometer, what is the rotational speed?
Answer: 100 rpm
